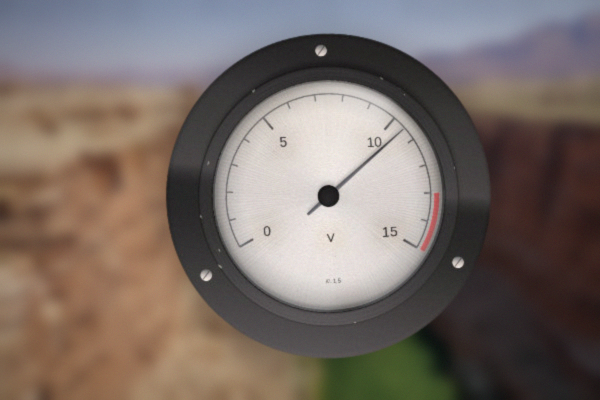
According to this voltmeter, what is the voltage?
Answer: 10.5 V
